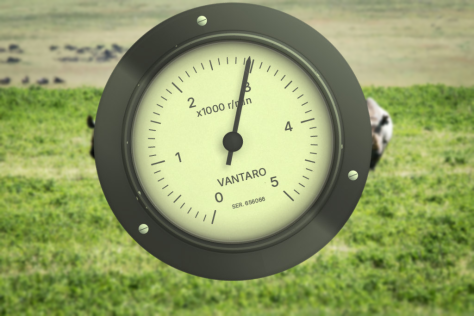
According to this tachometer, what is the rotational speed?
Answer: 2950 rpm
